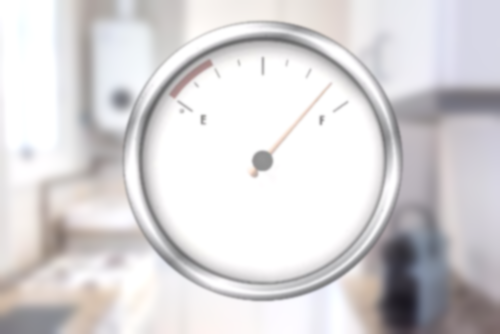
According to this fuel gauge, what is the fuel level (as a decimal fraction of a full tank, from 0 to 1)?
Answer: 0.875
